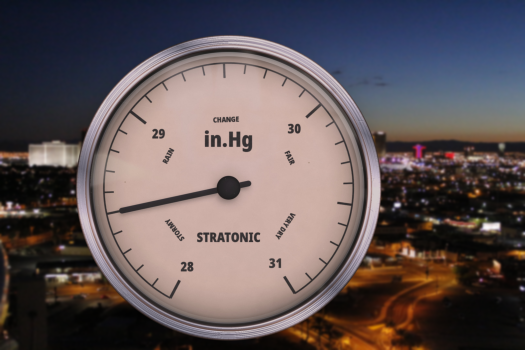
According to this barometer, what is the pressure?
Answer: 28.5 inHg
